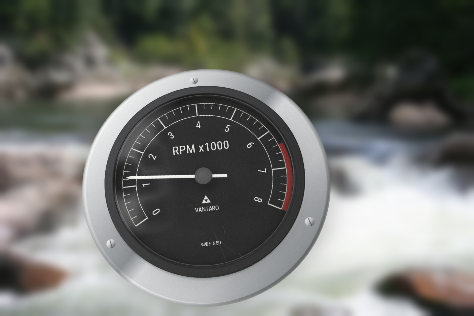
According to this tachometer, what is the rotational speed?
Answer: 1200 rpm
